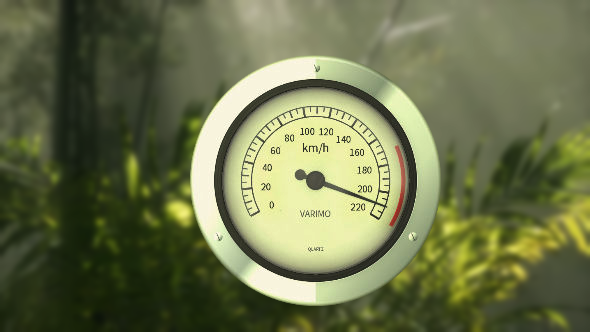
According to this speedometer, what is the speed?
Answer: 210 km/h
